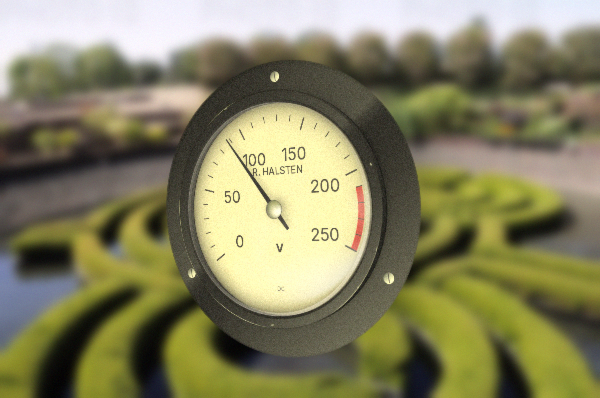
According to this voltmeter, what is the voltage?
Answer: 90 V
